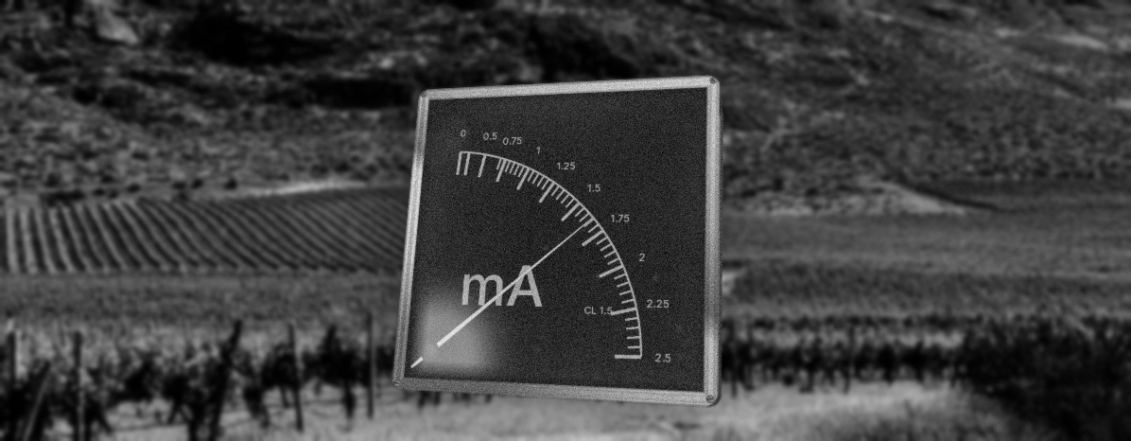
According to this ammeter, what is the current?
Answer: 1.65 mA
